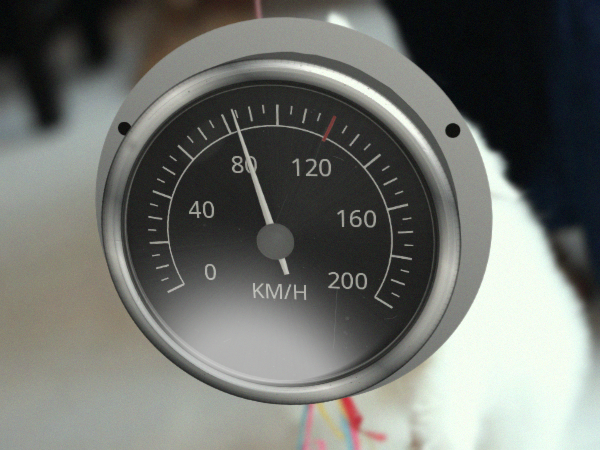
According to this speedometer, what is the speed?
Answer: 85 km/h
